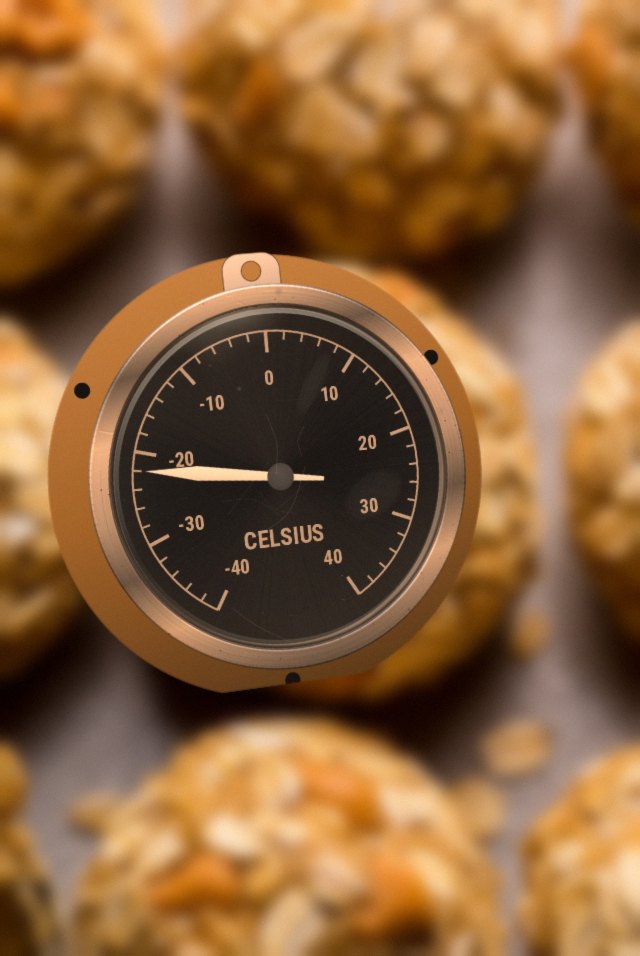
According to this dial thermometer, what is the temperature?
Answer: -22 °C
